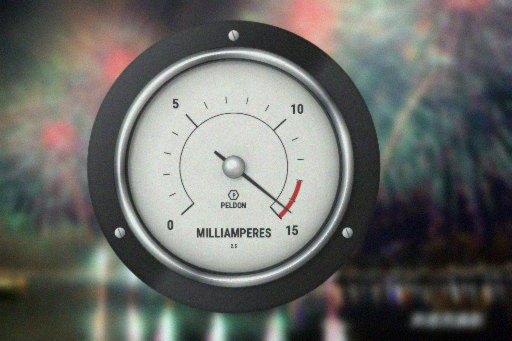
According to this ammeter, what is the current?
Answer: 14.5 mA
